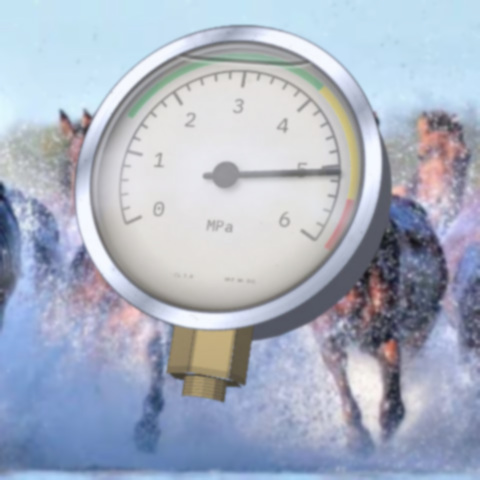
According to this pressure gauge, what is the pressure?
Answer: 5.1 MPa
